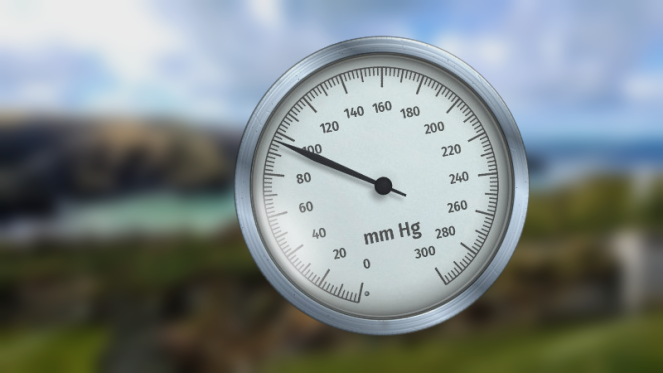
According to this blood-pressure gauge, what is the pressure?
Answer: 96 mmHg
